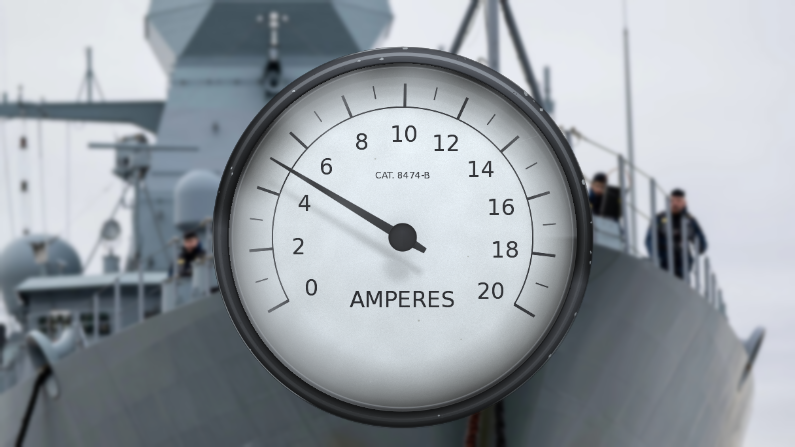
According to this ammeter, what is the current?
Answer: 5 A
